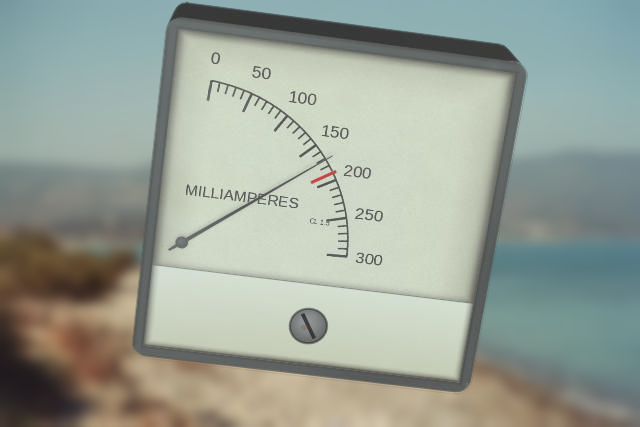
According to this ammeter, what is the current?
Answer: 170 mA
